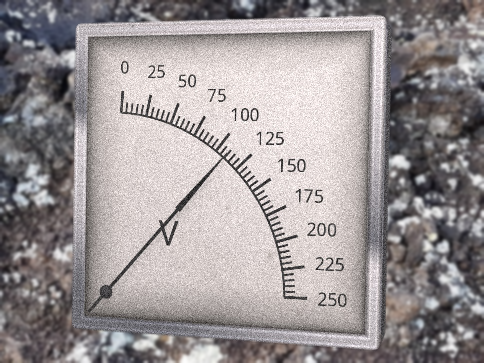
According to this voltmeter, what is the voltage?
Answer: 110 V
